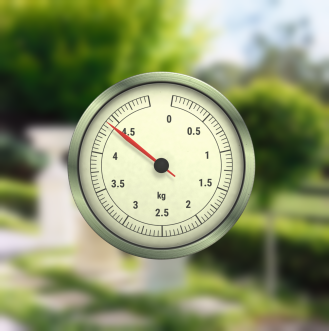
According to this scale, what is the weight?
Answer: 4.4 kg
